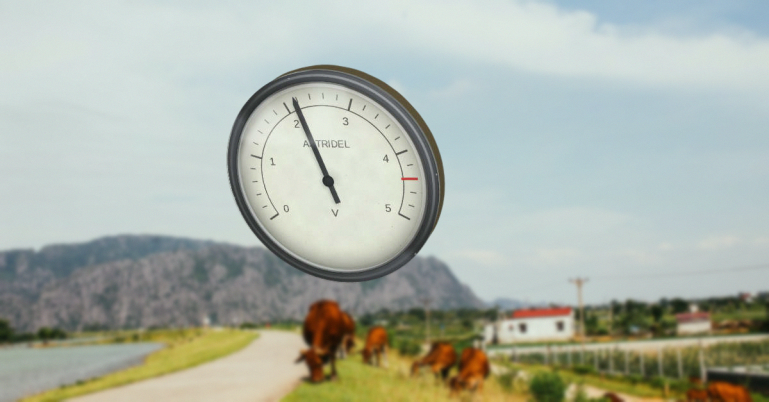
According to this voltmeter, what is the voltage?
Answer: 2.2 V
